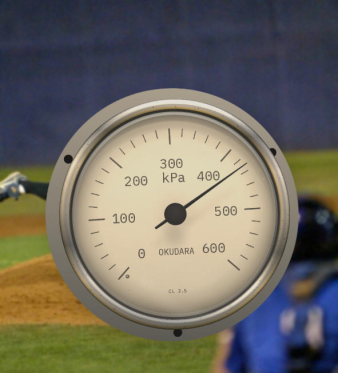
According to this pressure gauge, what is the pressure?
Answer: 430 kPa
